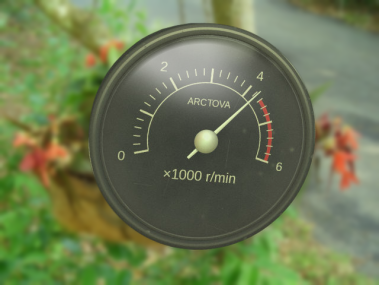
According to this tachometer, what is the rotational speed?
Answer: 4200 rpm
